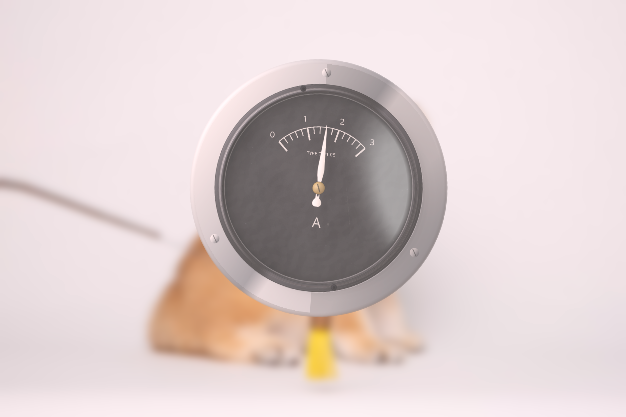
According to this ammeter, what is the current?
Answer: 1.6 A
